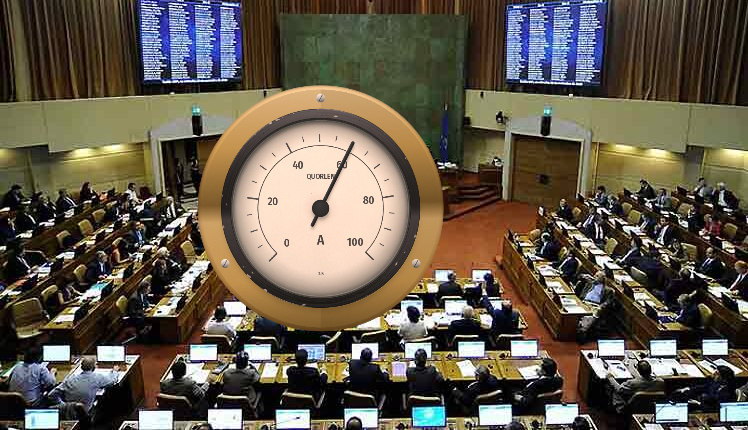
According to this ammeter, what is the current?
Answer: 60 A
